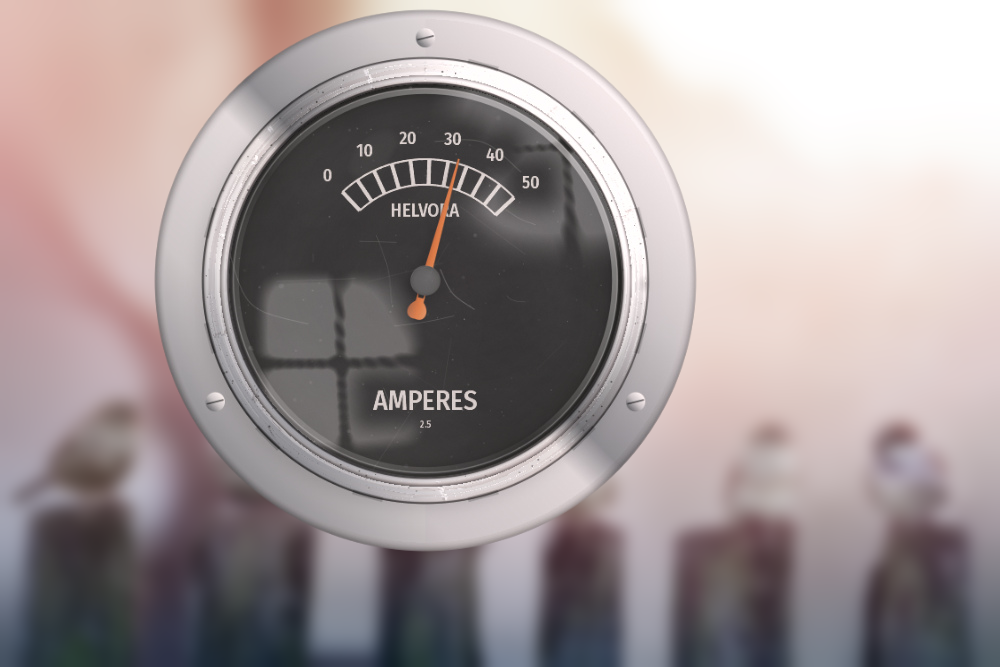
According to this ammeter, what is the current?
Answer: 32.5 A
